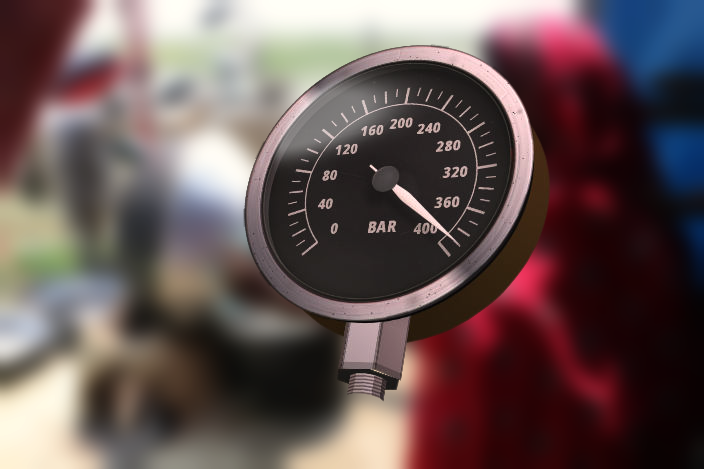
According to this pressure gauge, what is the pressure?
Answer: 390 bar
